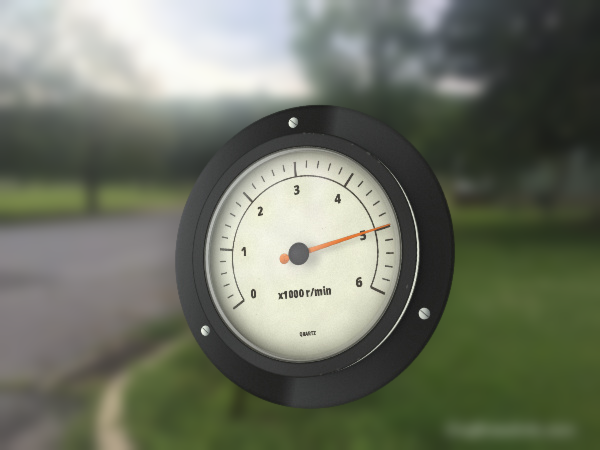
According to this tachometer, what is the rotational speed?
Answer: 5000 rpm
